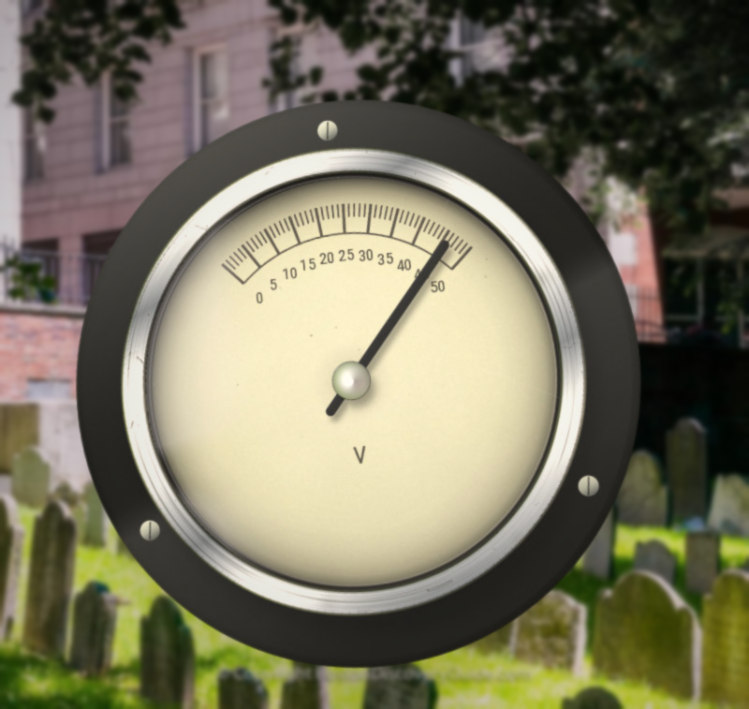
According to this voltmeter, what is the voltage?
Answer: 46 V
